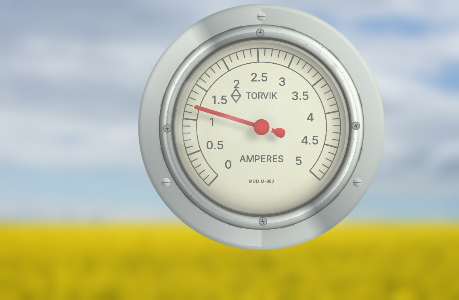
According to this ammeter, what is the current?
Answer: 1.2 A
